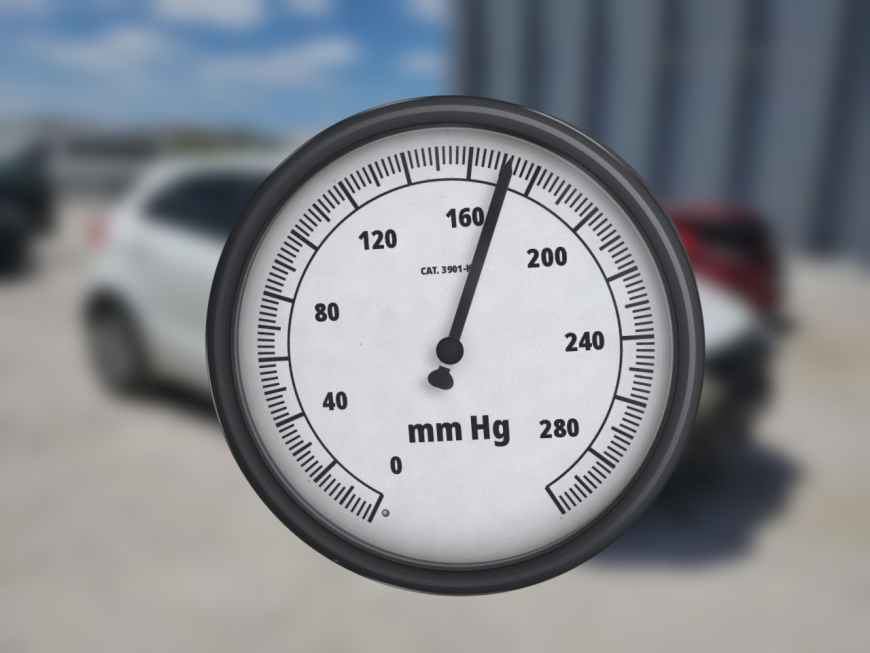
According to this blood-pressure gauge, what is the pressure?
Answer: 172 mmHg
